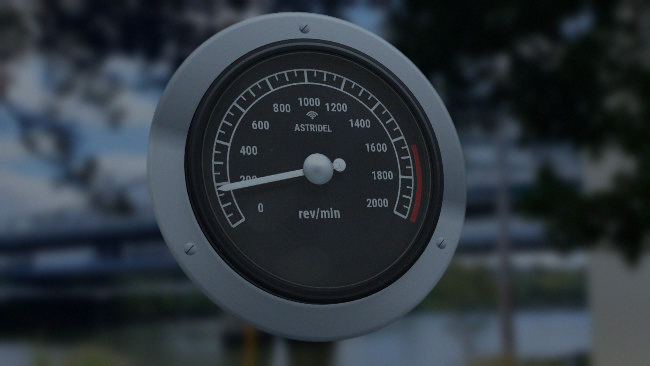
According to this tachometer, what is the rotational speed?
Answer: 175 rpm
